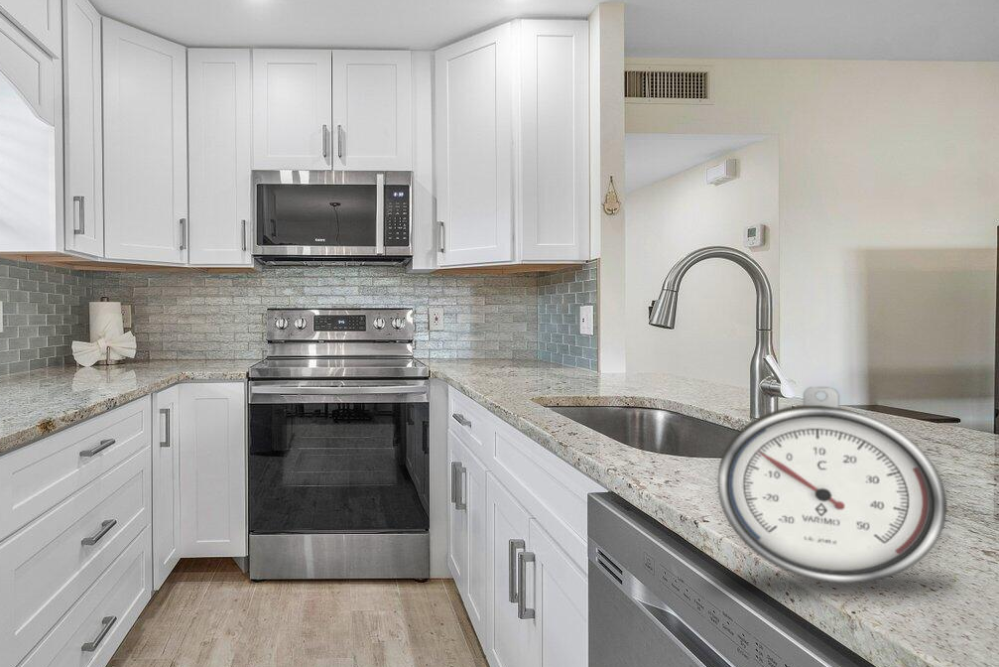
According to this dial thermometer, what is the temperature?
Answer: -5 °C
